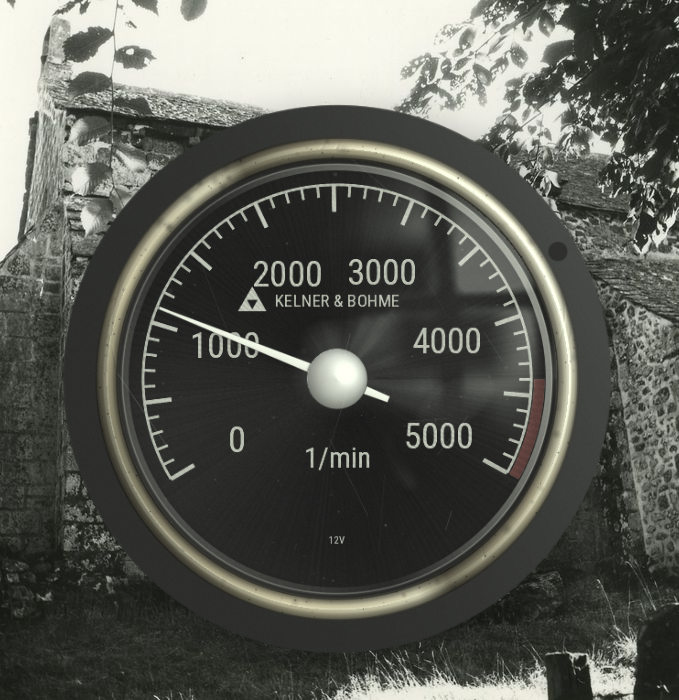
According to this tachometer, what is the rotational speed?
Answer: 1100 rpm
